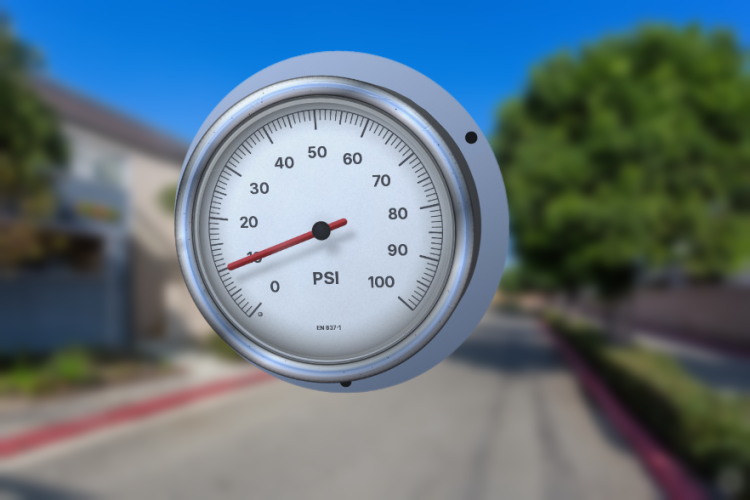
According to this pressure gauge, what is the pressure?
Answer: 10 psi
